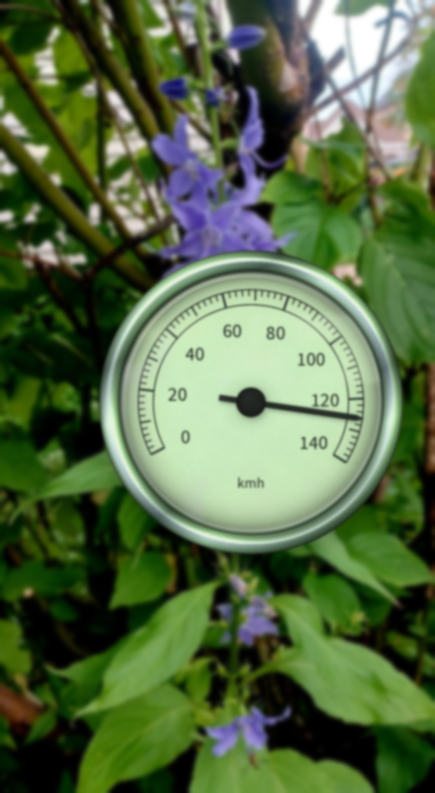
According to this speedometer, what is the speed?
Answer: 126 km/h
